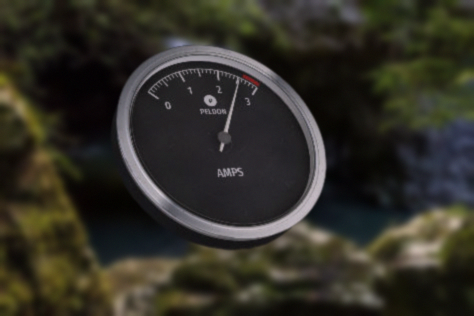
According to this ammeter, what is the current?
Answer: 2.5 A
